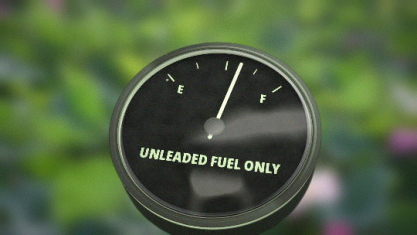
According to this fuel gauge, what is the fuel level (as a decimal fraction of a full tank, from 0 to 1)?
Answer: 0.625
